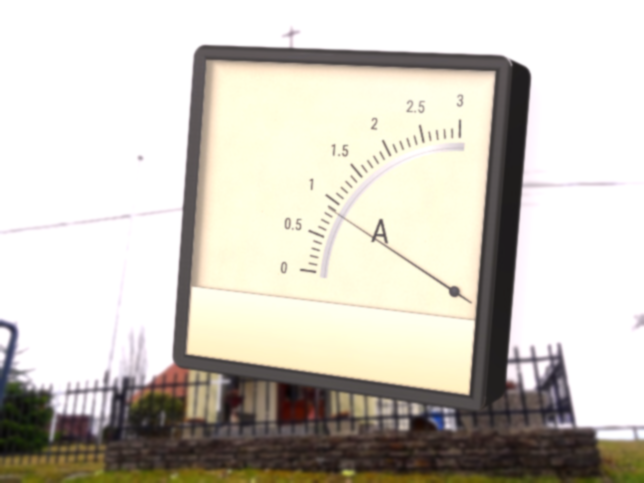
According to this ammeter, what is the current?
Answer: 0.9 A
